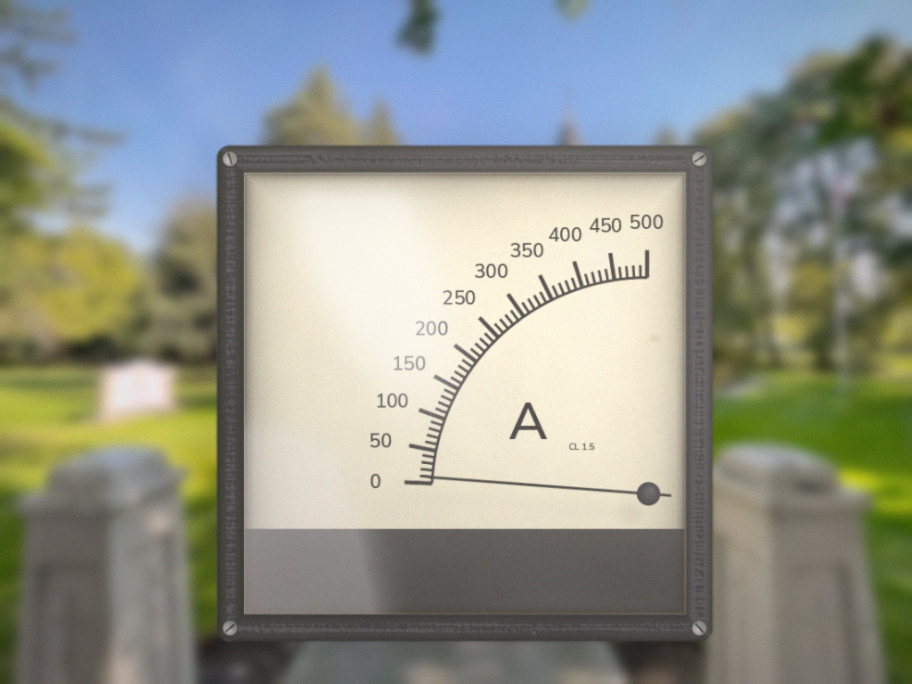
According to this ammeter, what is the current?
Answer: 10 A
